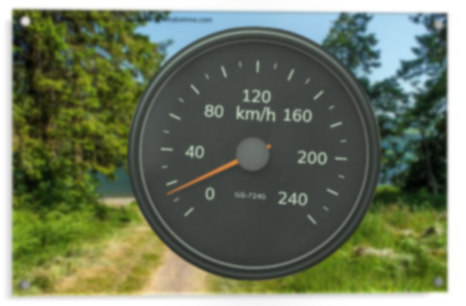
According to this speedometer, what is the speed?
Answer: 15 km/h
